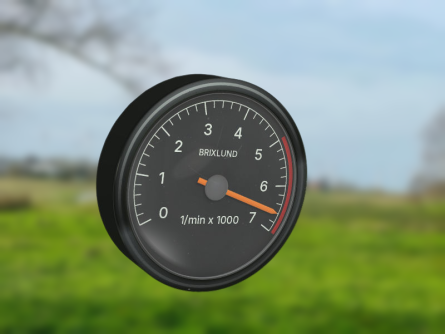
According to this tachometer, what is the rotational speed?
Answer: 6600 rpm
